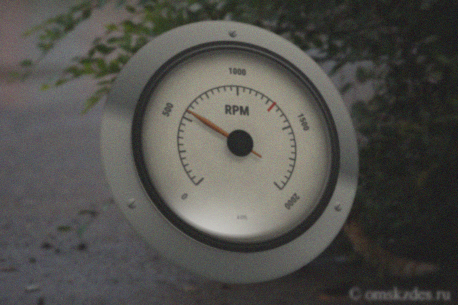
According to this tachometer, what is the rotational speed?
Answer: 550 rpm
